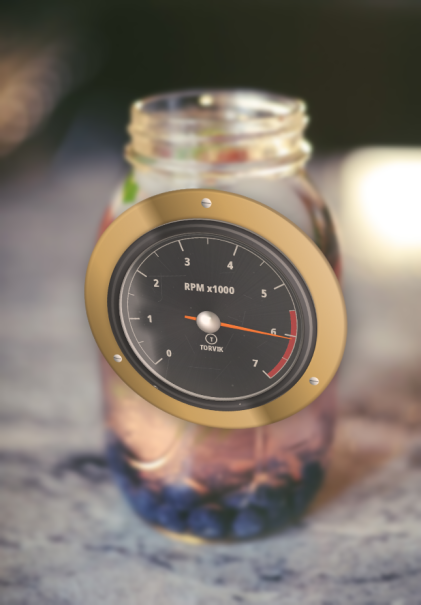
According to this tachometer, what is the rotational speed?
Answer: 6000 rpm
